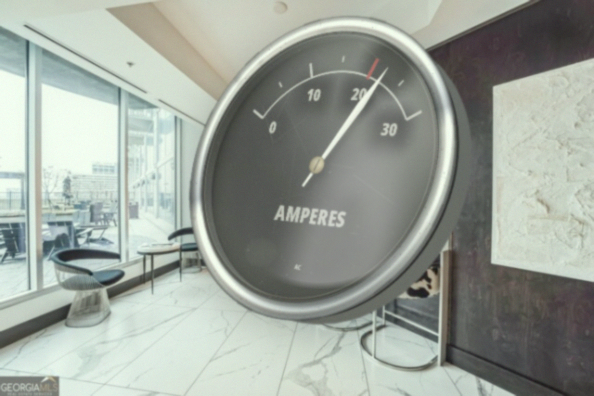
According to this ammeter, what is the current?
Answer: 22.5 A
